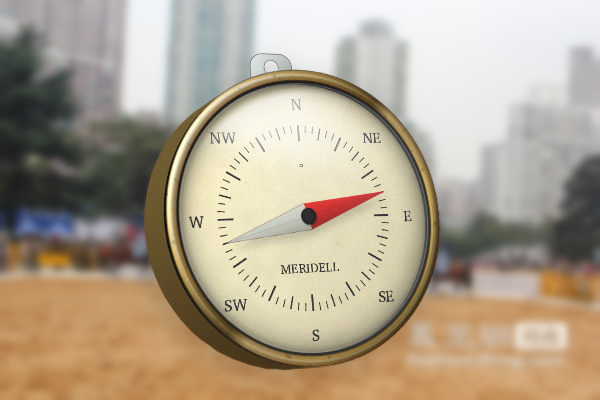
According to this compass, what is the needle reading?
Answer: 75 °
